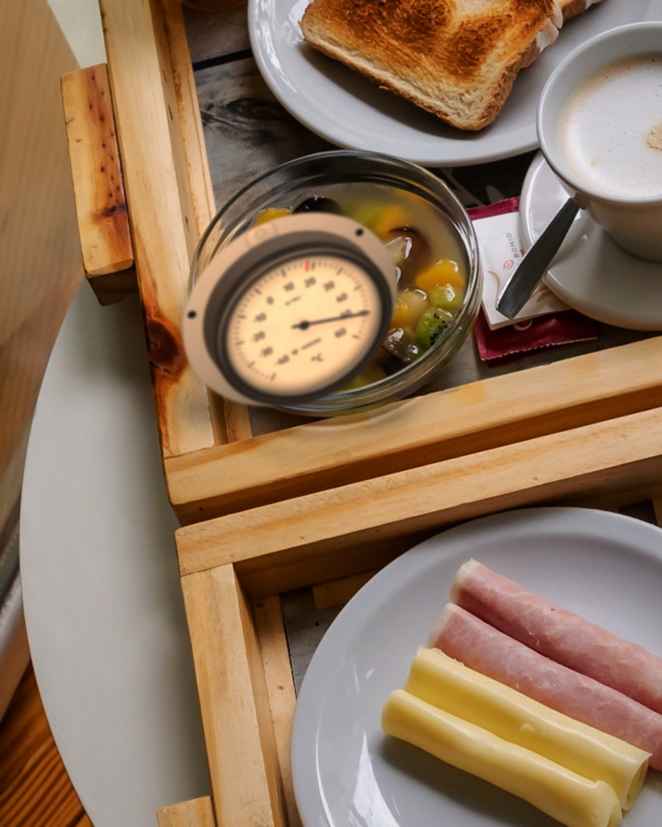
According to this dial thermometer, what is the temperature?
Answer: 50 °C
